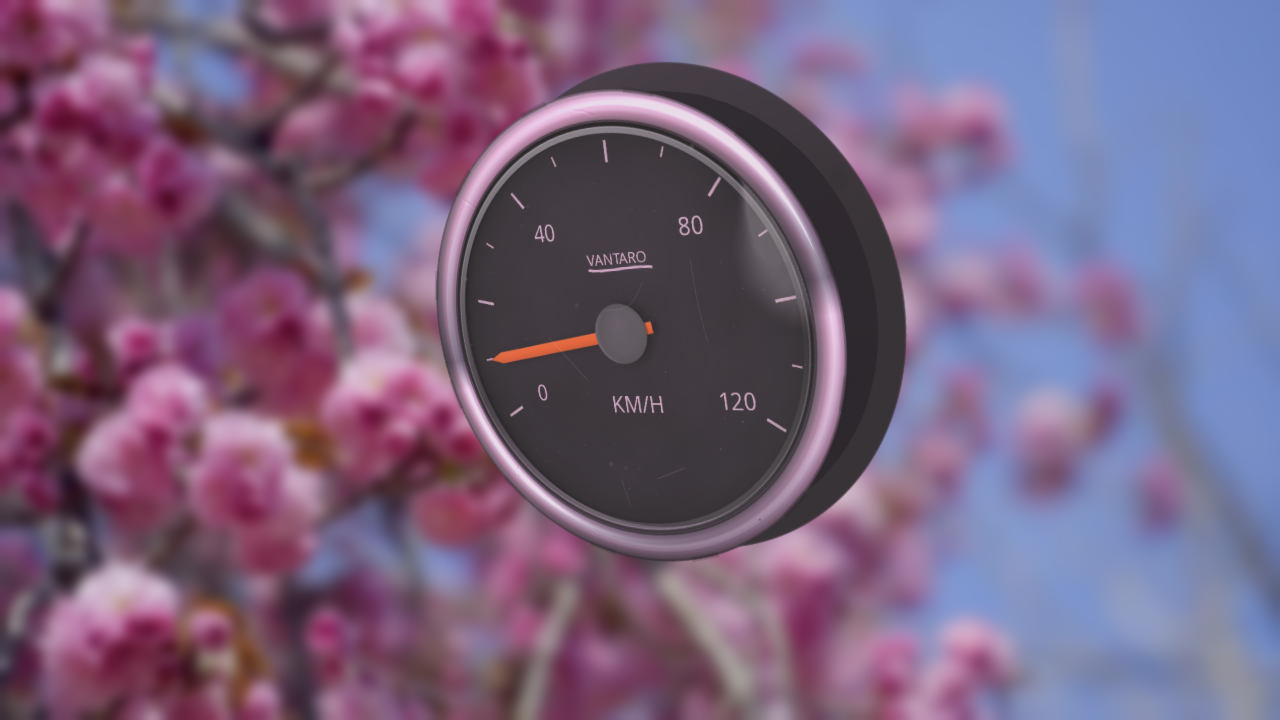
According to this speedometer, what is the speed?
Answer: 10 km/h
